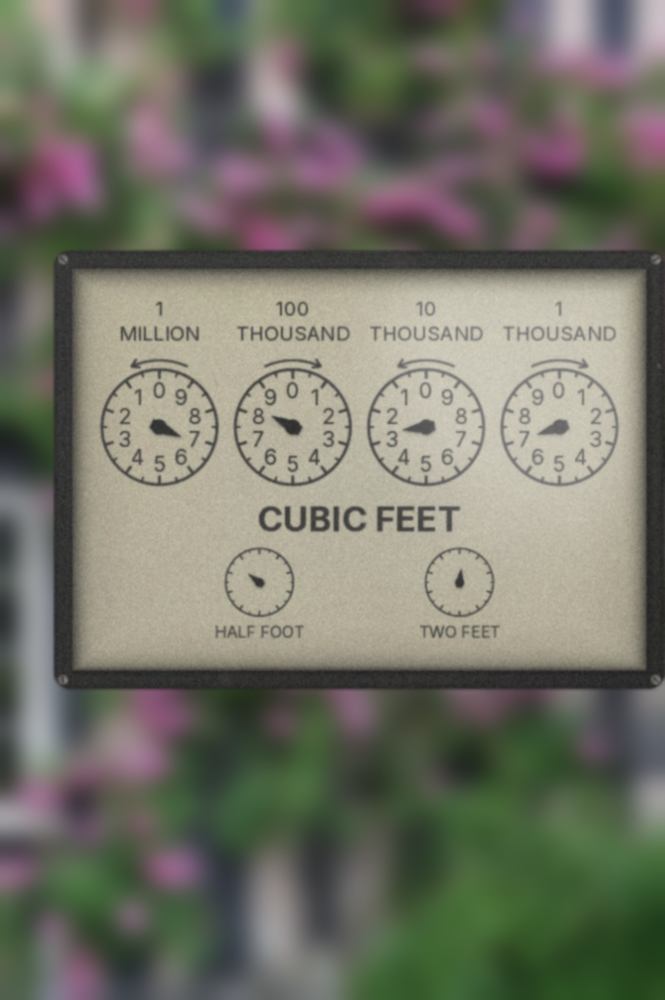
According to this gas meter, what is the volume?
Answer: 682700 ft³
